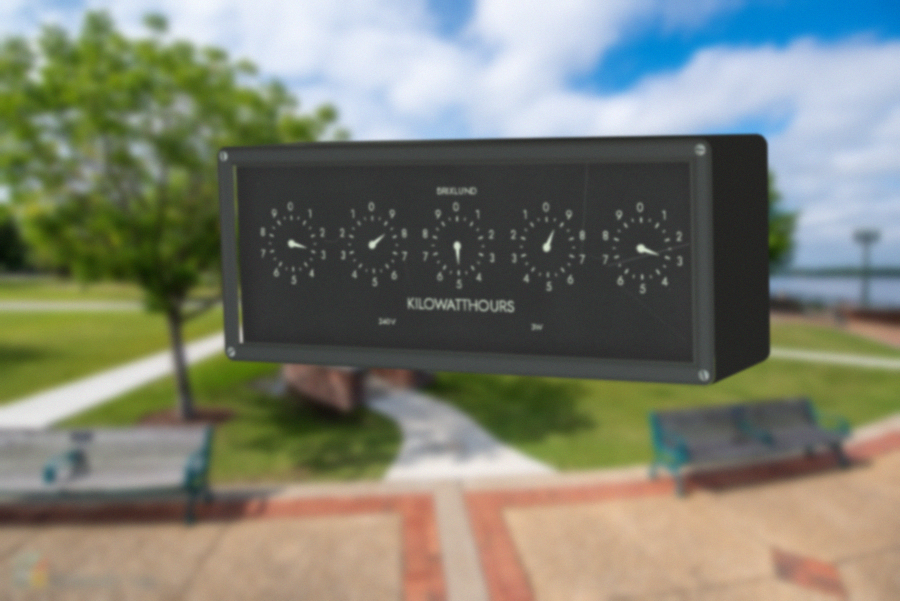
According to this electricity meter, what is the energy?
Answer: 28493 kWh
